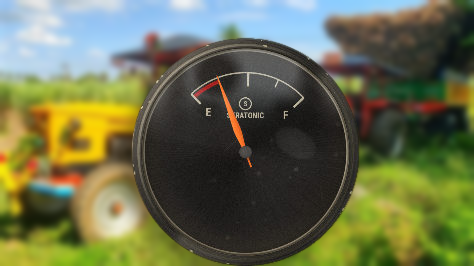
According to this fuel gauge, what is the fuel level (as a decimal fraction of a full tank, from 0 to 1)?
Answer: 0.25
